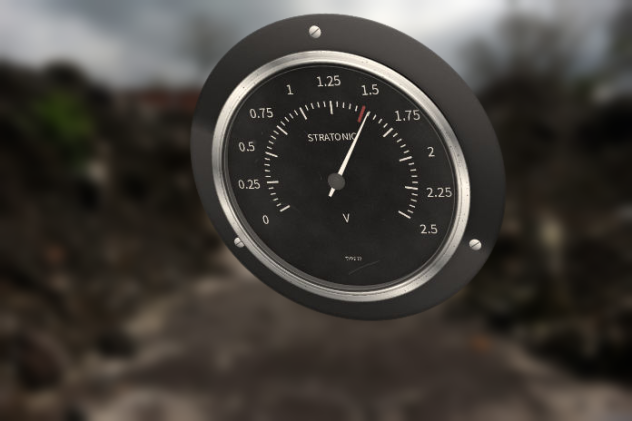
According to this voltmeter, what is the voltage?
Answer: 1.55 V
